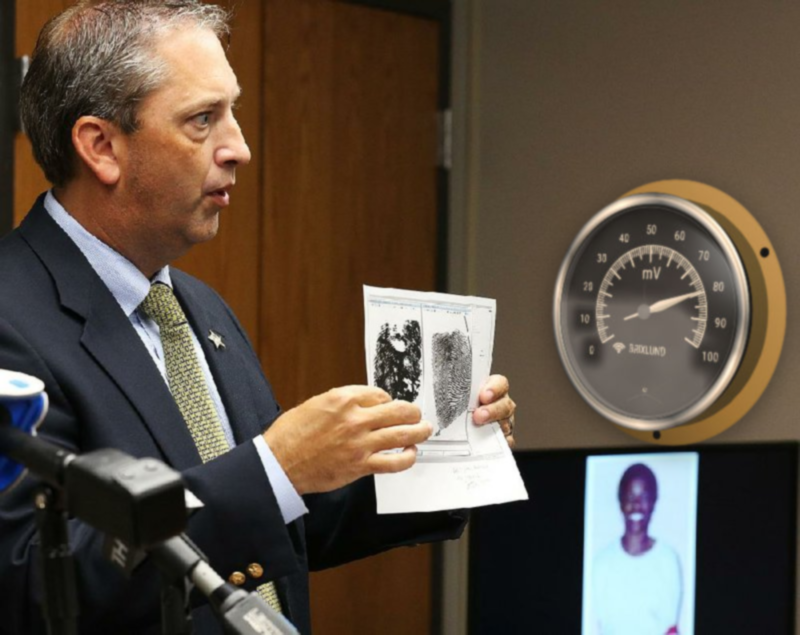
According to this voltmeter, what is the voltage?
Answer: 80 mV
